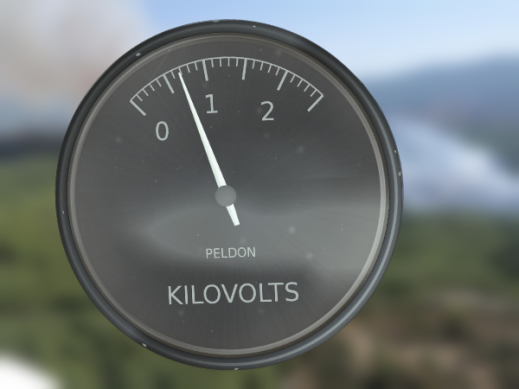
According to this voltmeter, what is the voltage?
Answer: 0.7 kV
